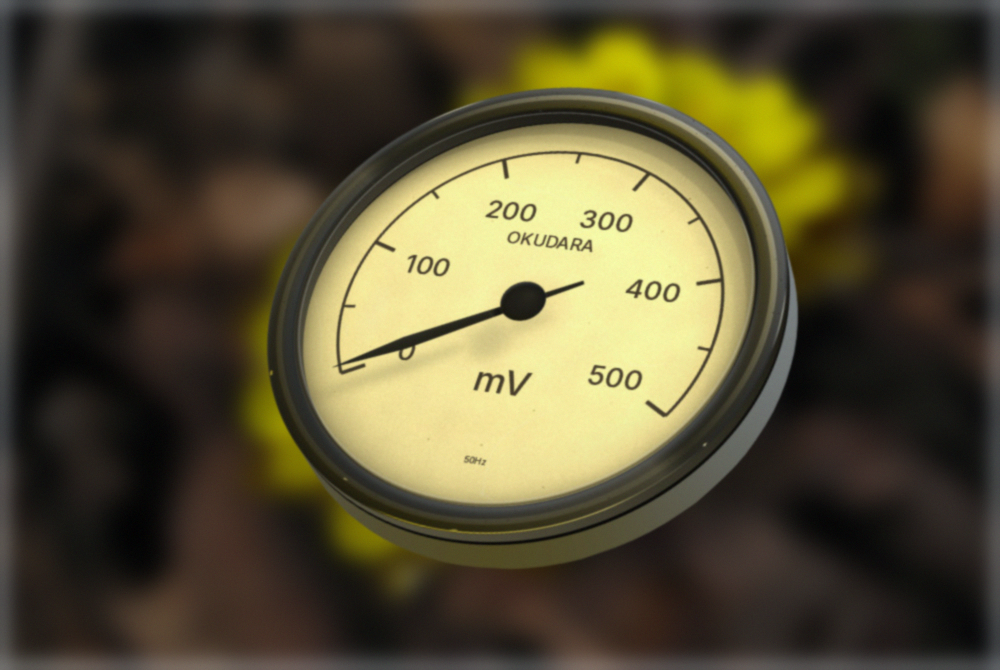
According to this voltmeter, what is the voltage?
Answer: 0 mV
